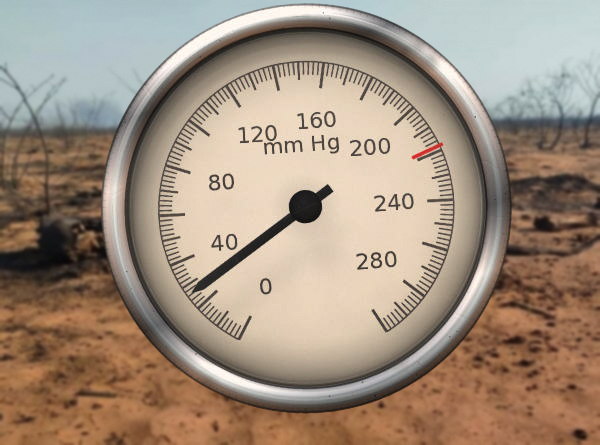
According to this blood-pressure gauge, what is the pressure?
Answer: 26 mmHg
